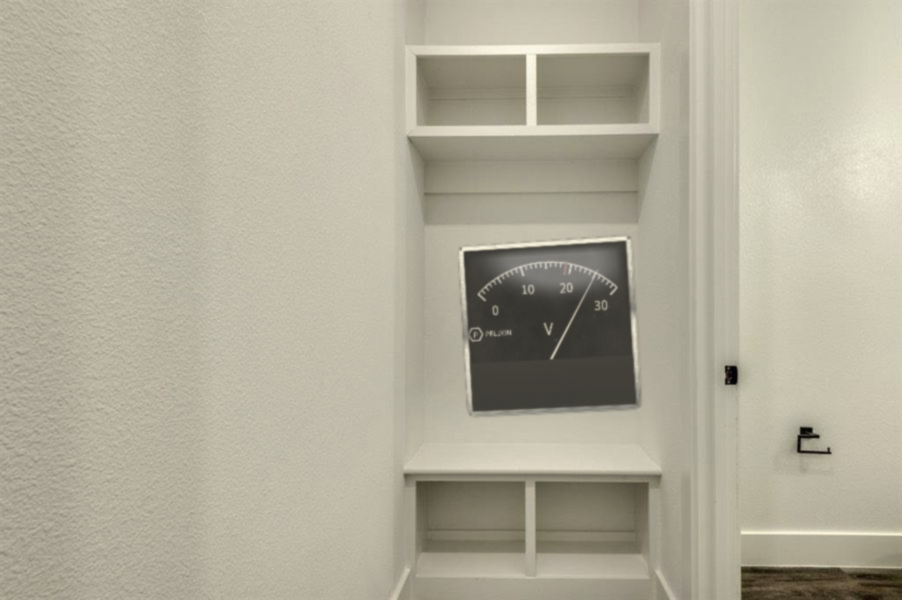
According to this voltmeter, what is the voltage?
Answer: 25 V
